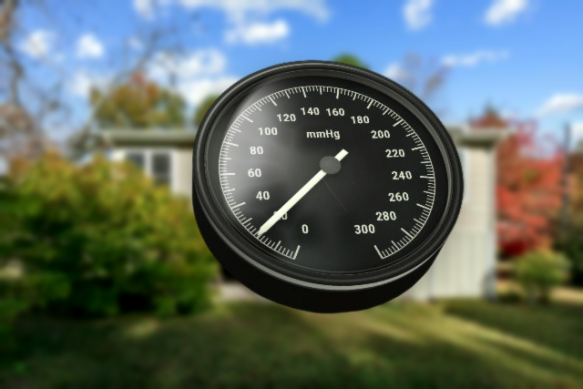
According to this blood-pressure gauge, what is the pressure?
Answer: 20 mmHg
